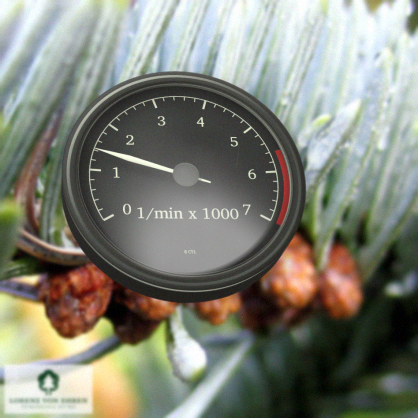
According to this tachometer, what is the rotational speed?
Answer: 1400 rpm
